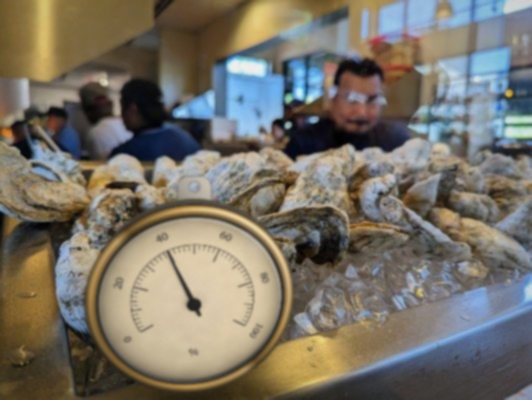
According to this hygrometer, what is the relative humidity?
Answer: 40 %
